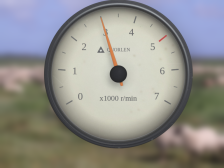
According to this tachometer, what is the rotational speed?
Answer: 3000 rpm
